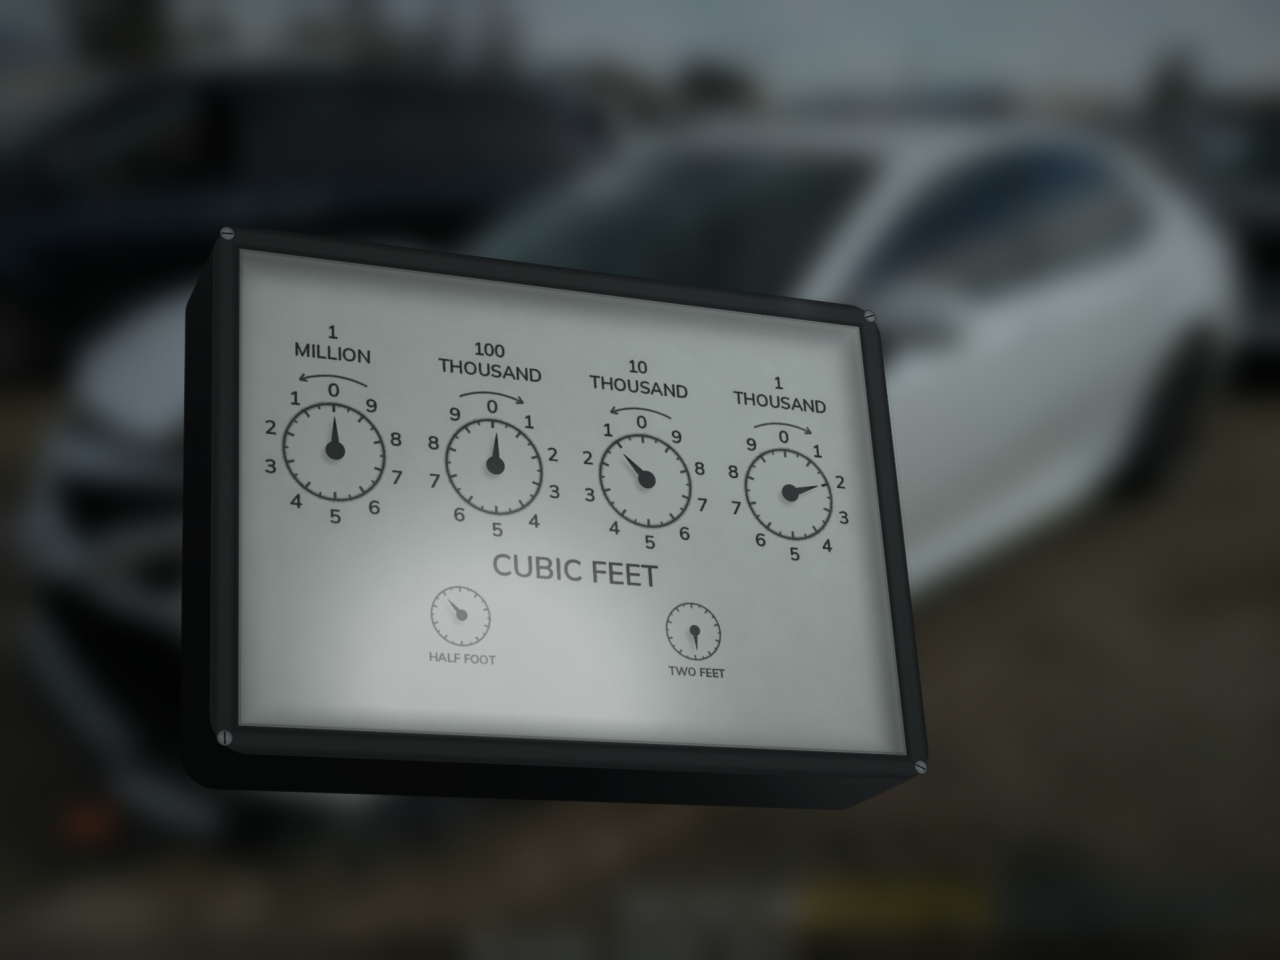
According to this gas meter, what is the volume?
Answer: 1200 ft³
